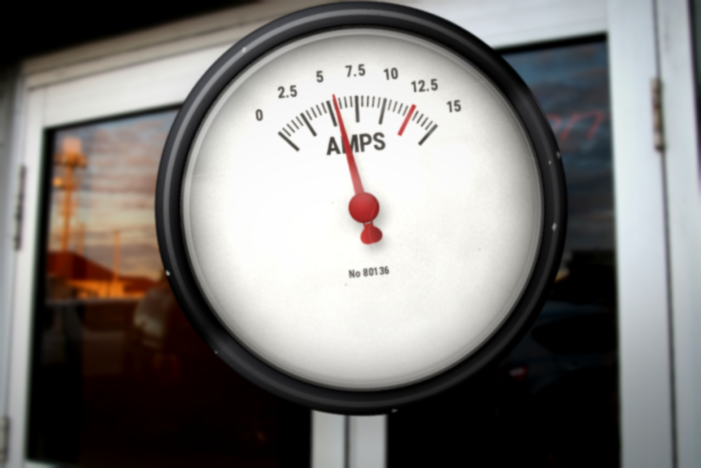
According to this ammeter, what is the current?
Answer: 5.5 A
